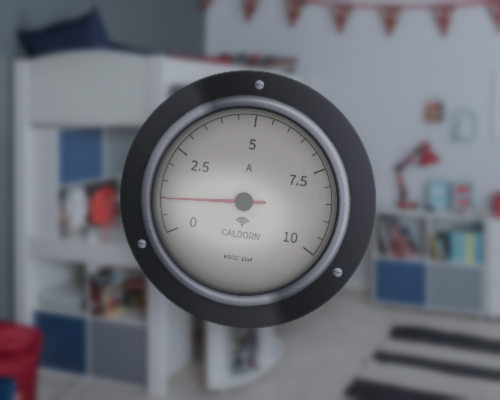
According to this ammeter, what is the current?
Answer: 1 A
